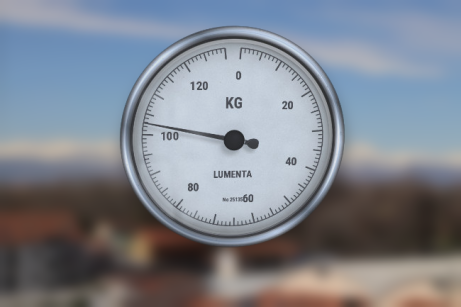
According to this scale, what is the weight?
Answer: 103 kg
